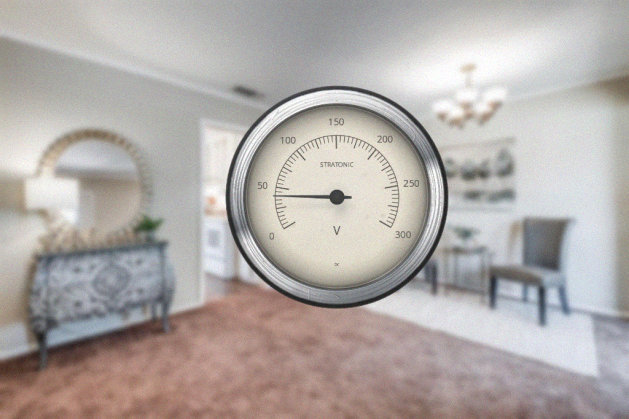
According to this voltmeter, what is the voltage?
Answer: 40 V
